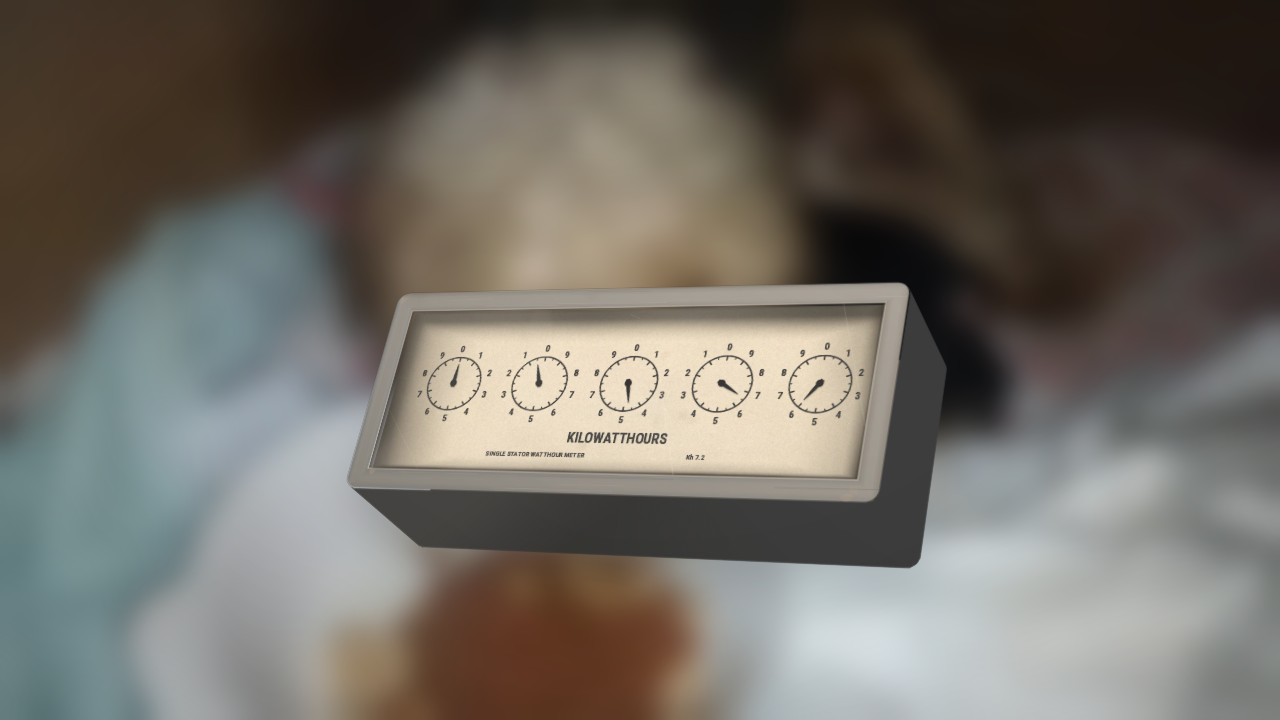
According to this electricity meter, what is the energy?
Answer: 466 kWh
